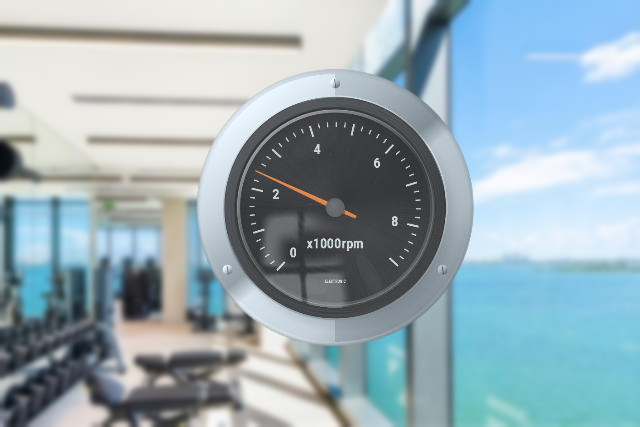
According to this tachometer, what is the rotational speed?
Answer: 2400 rpm
